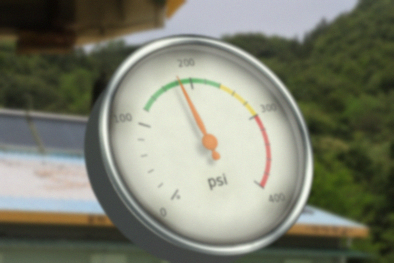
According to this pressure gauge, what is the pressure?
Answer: 180 psi
